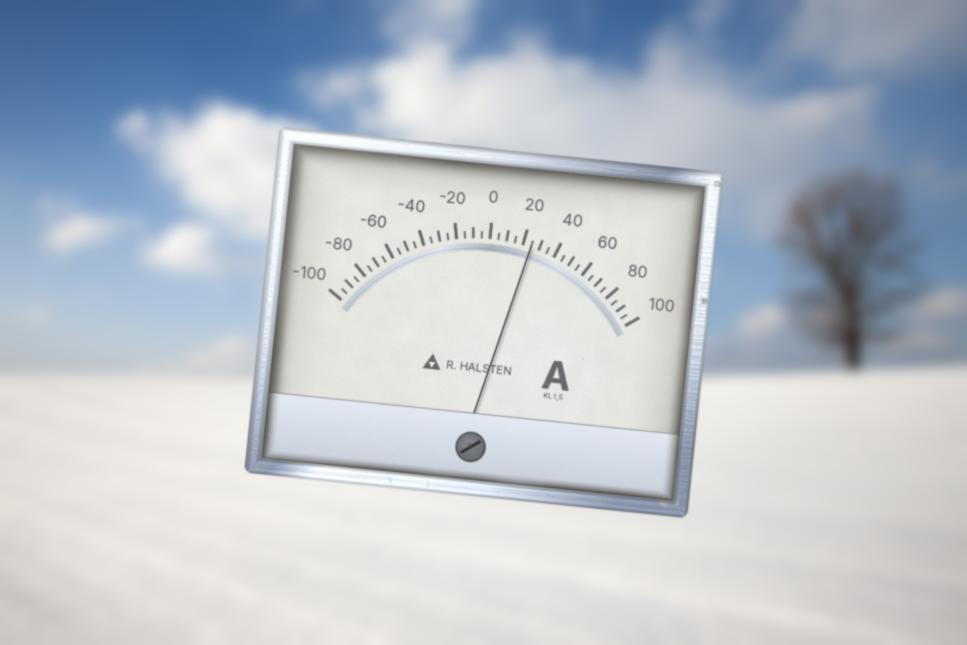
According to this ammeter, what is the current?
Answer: 25 A
